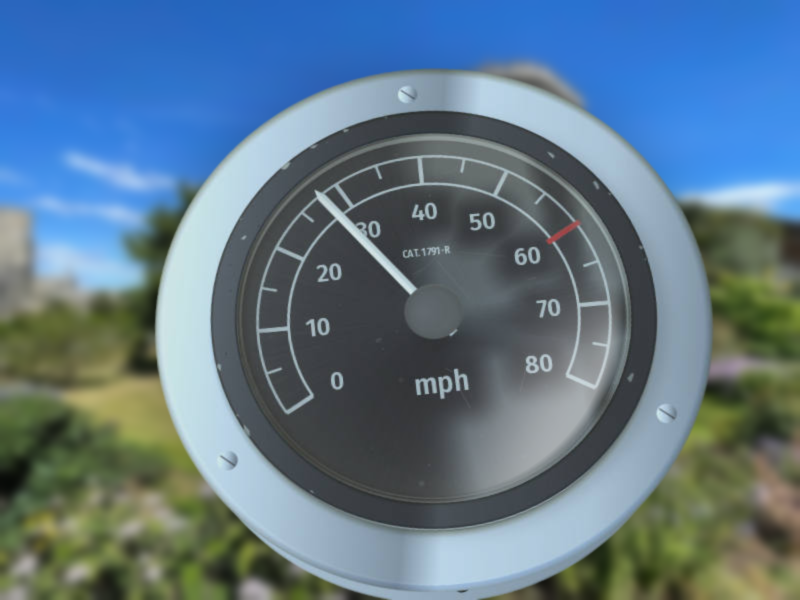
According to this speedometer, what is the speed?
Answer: 27.5 mph
